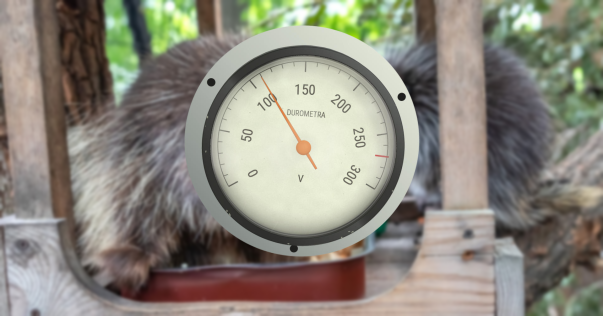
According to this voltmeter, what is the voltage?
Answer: 110 V
